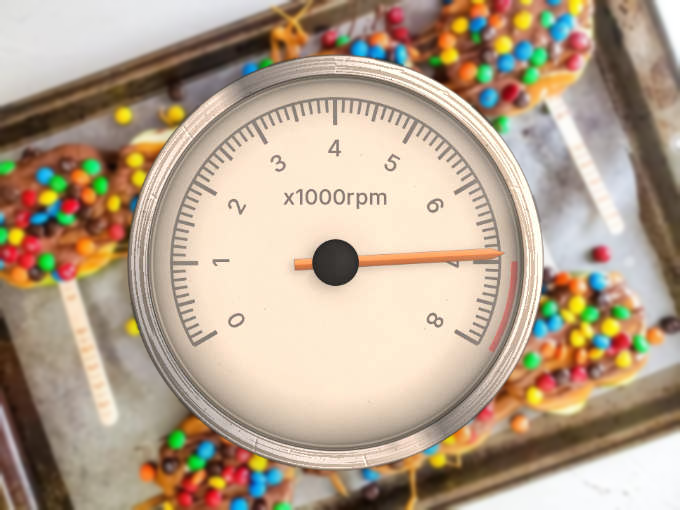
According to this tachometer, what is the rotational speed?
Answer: 6900 rpm
